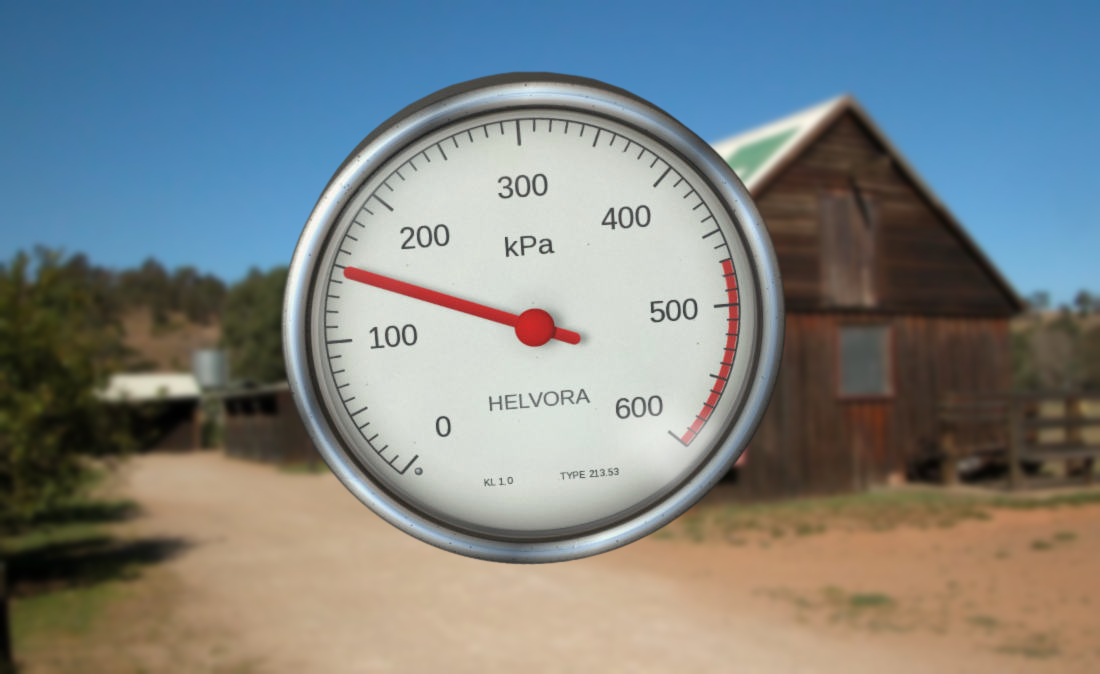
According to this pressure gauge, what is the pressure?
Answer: 150 kPa
